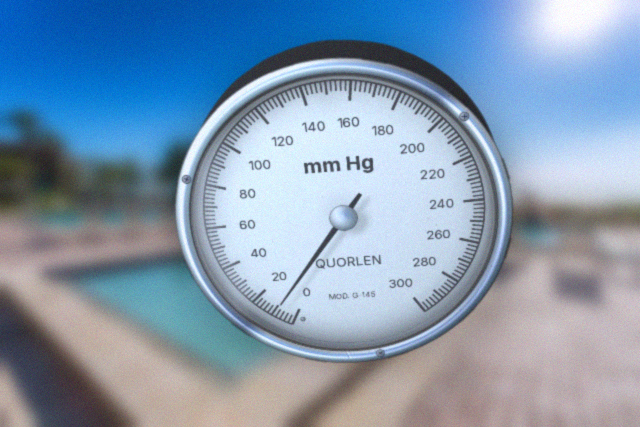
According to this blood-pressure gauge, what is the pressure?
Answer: 10 mmHg
